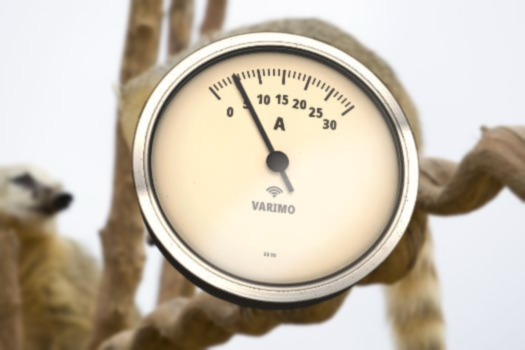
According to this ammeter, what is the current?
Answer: 5 A
